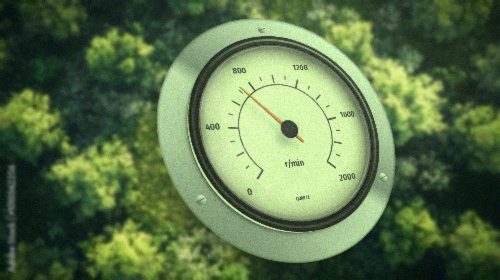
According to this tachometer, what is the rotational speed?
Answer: 700 rpm
